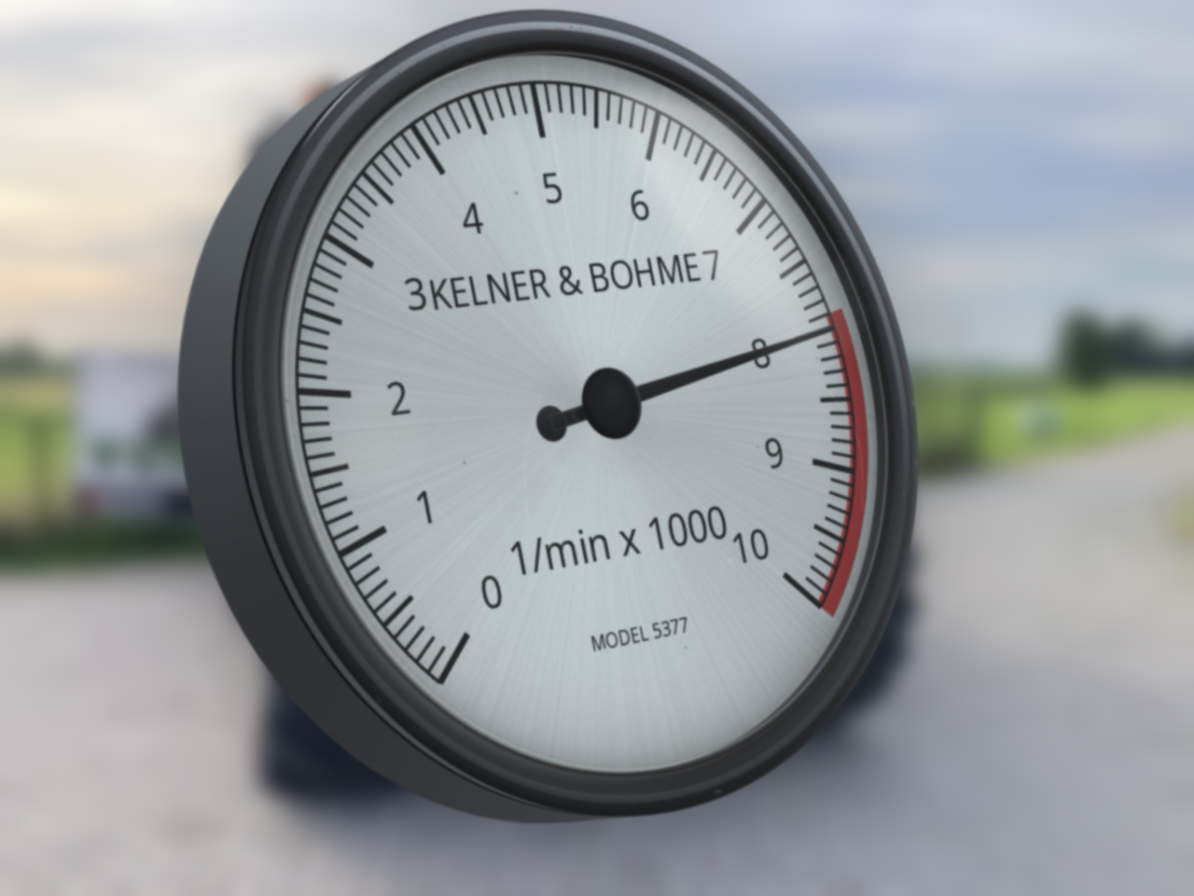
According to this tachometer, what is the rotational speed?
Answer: 8000 rpm
